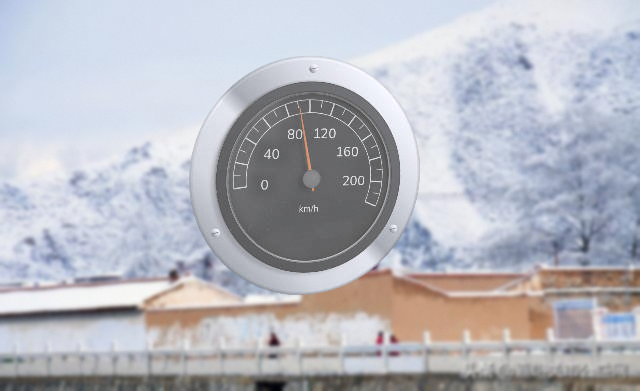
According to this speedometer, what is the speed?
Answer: 90 km/h
